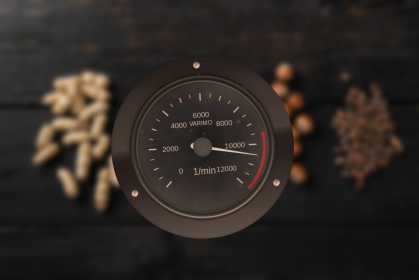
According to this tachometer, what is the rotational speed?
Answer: 10500 rpm
